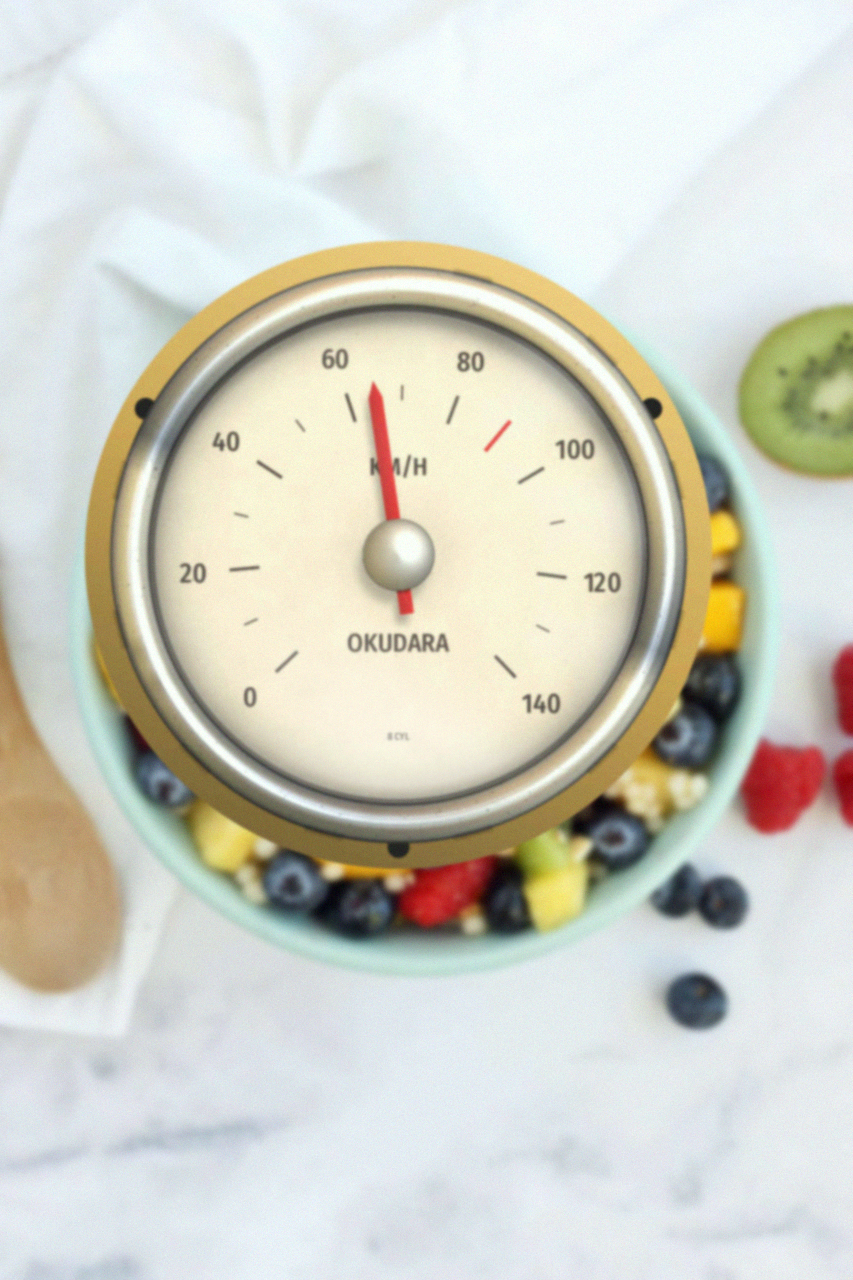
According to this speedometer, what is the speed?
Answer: 65 km/h
